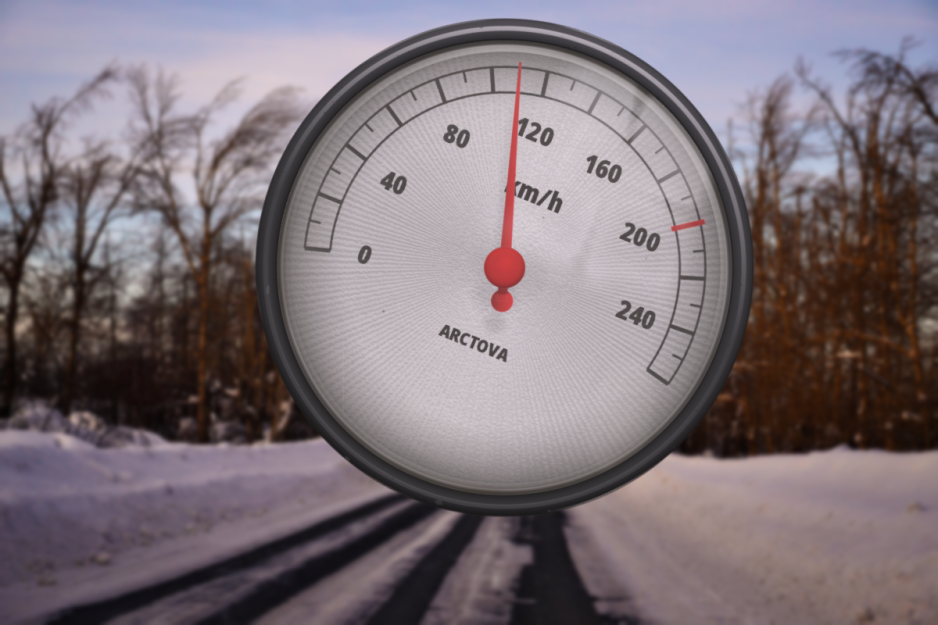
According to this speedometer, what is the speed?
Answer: 110 km/h
